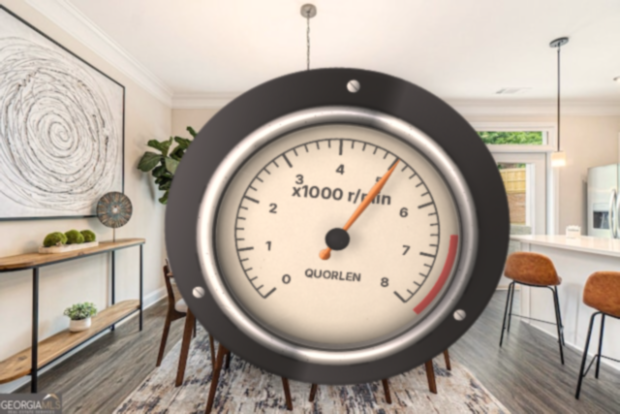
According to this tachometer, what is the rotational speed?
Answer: 5000 rpm
